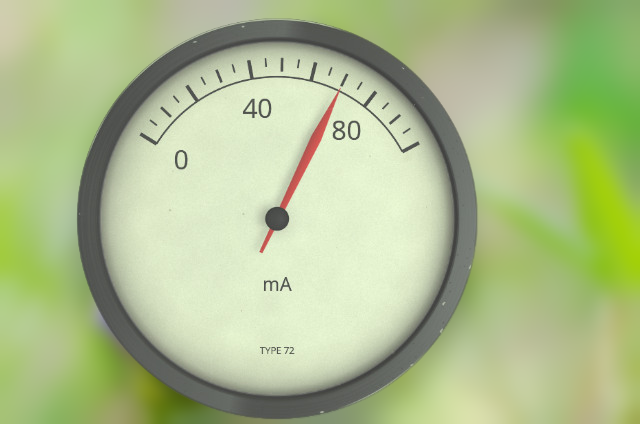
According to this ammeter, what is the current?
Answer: 70 mA
